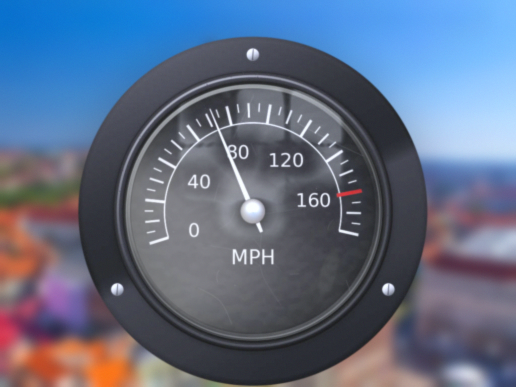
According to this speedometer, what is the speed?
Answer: 72.5 mph
